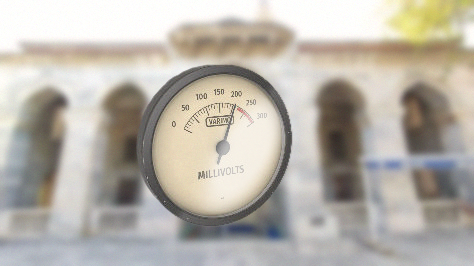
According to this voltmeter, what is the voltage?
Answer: 200 mV
